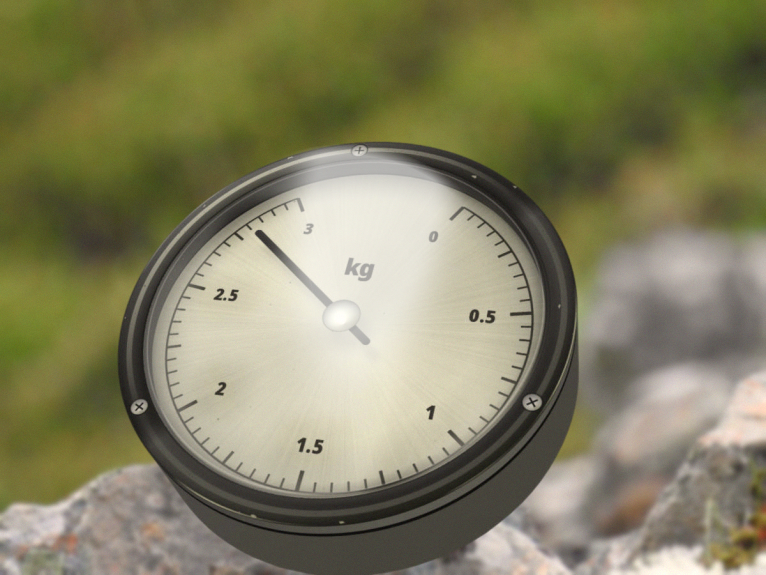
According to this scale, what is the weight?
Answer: 2.8 kg
